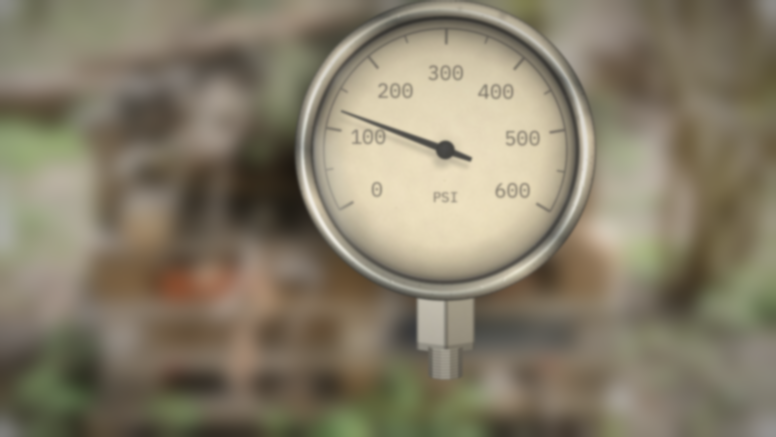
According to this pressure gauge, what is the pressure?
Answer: 125 psi
